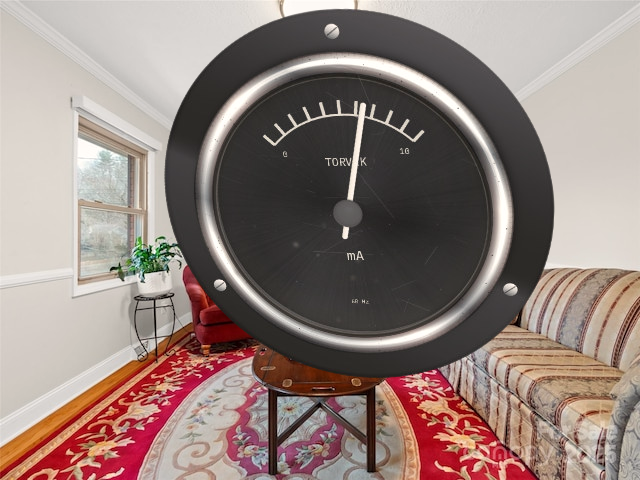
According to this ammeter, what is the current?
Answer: 6.5 mA
